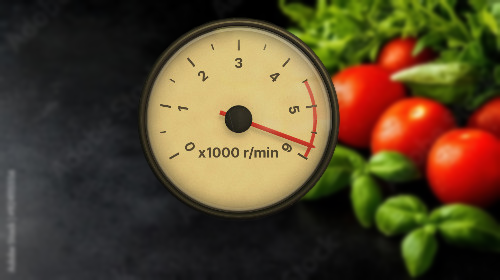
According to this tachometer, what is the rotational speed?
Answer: 5750 rpm
